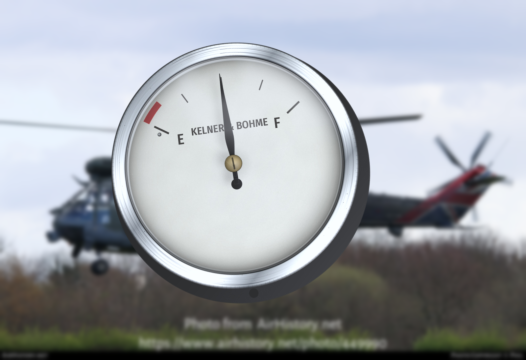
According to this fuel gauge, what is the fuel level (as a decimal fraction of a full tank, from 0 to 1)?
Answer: 0.5
